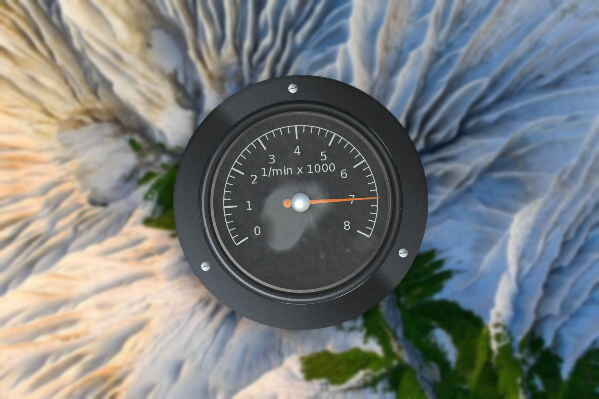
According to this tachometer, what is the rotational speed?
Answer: 7000 rpm
